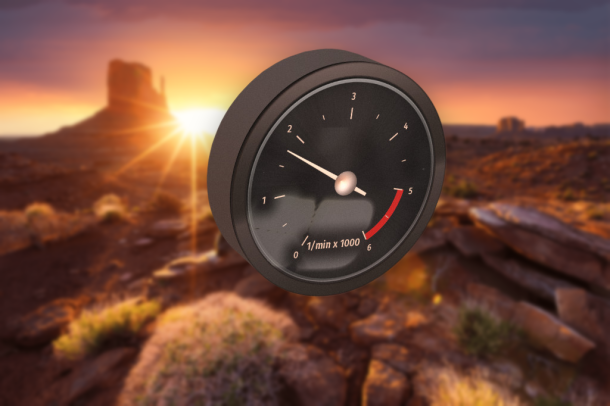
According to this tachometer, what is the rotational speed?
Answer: 1750 rpm
